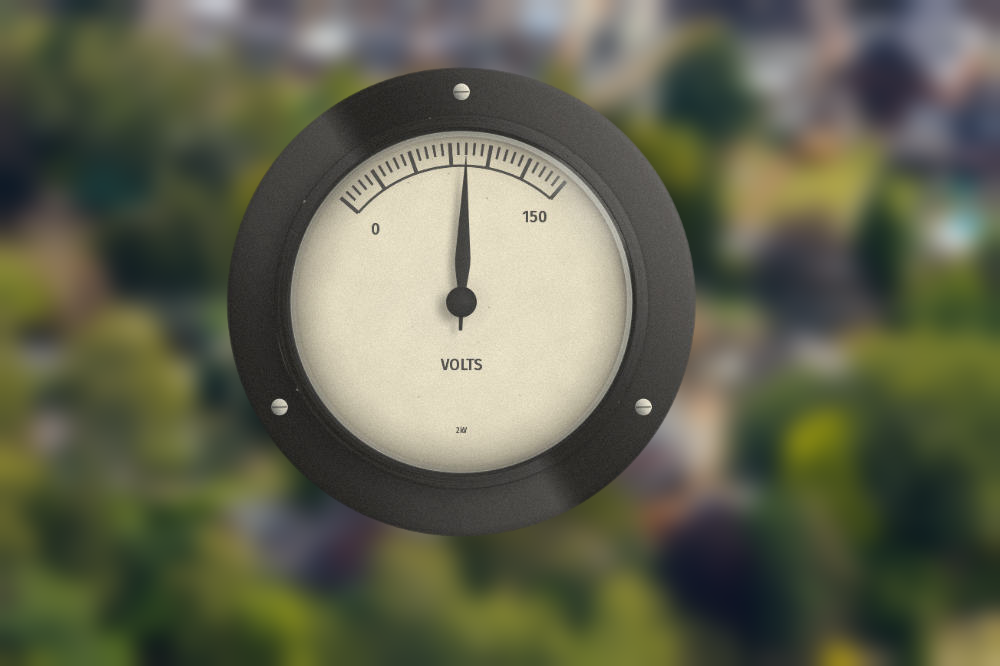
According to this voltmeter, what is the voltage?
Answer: 85 V
